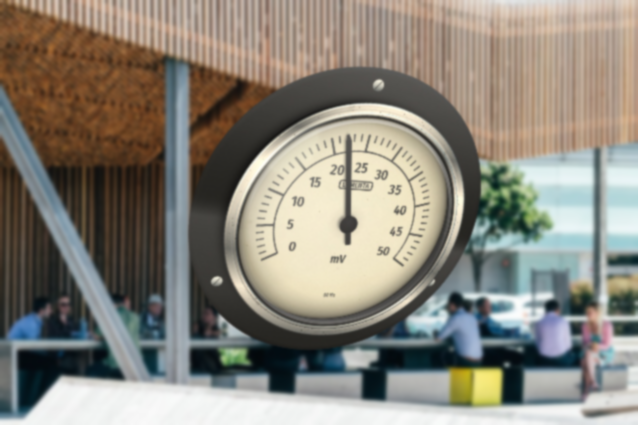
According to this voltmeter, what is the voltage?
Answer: 22 mV
